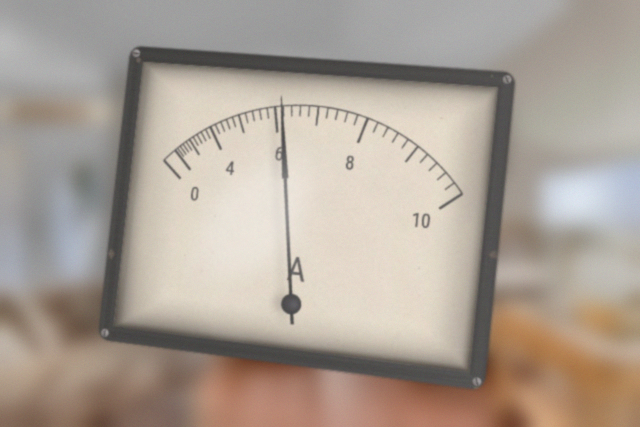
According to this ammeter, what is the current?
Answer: 6.2 A
